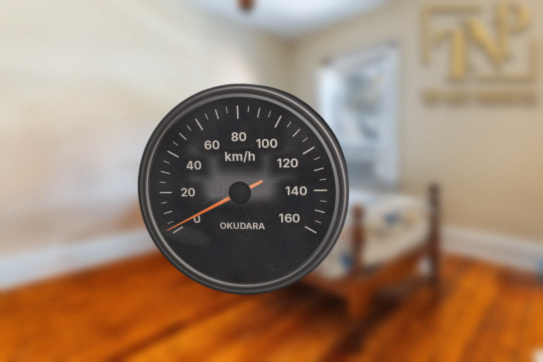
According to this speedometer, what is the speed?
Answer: 2.5 km/h
